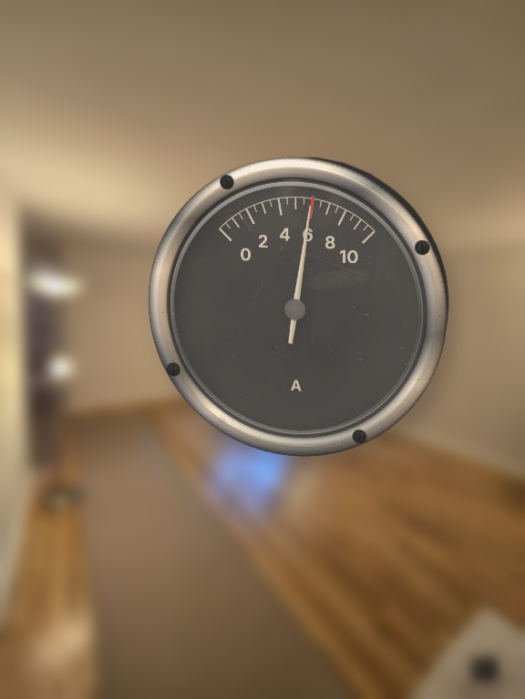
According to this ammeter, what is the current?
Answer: 6 A
